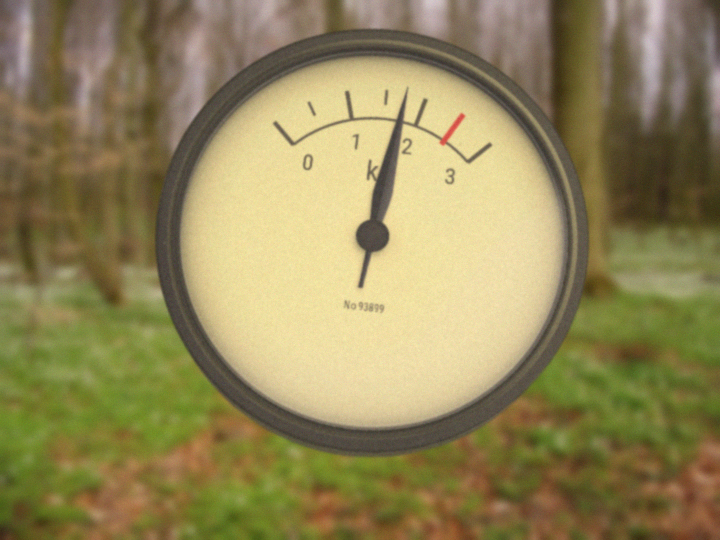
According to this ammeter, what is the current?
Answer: 1.75 kA
